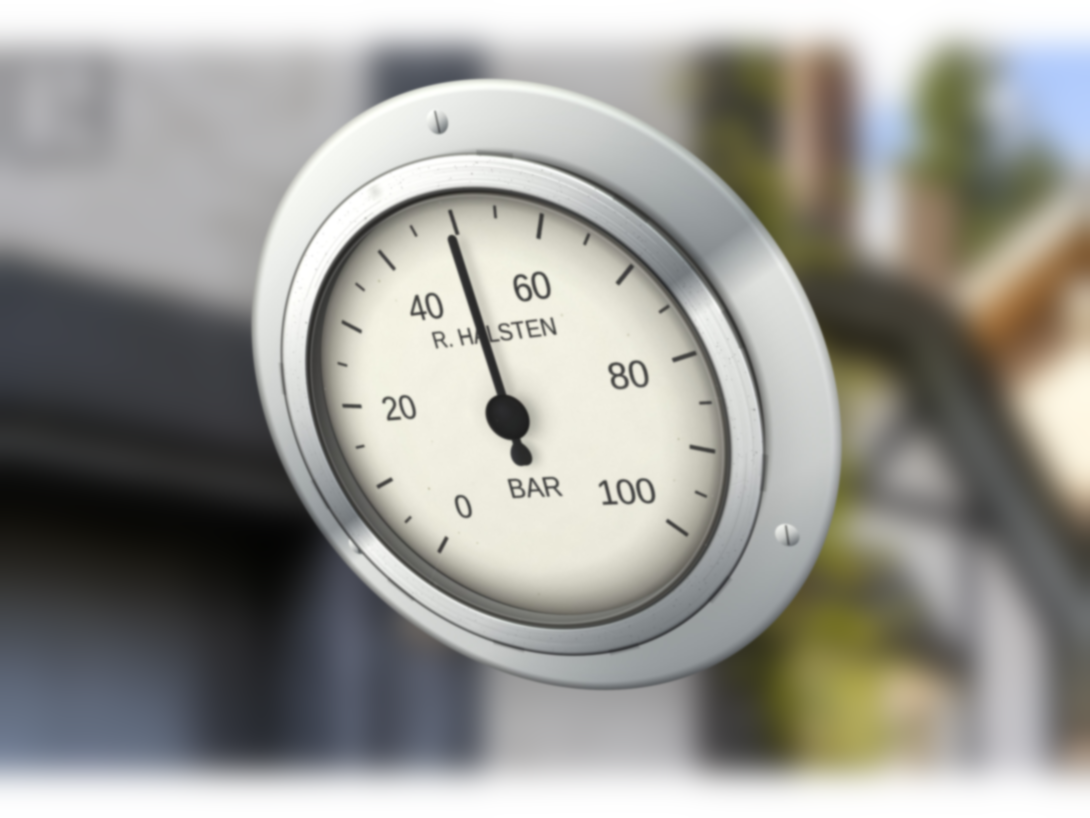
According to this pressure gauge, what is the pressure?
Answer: 50 bar
